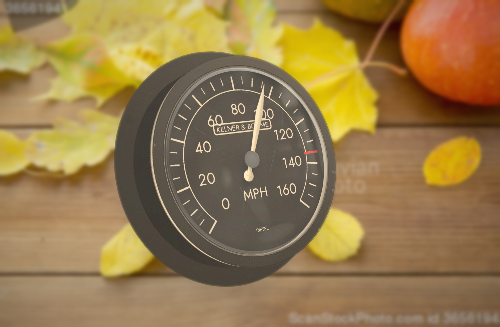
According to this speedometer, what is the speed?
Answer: 95 mph
